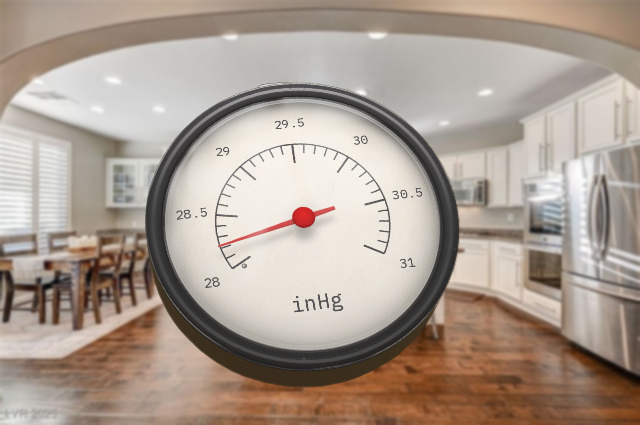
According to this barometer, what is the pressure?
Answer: 28.2 inHg
